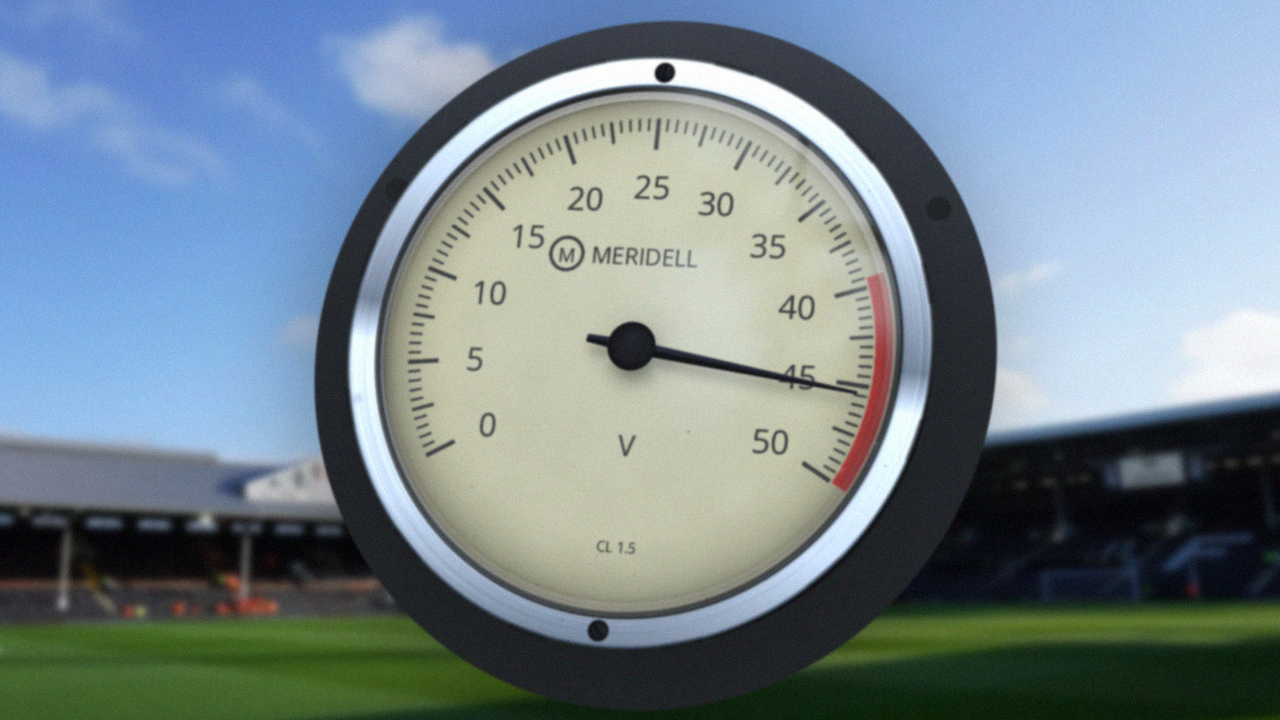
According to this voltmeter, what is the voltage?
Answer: 45.5 V
